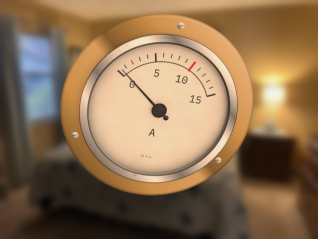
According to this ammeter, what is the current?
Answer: 0.5 A
